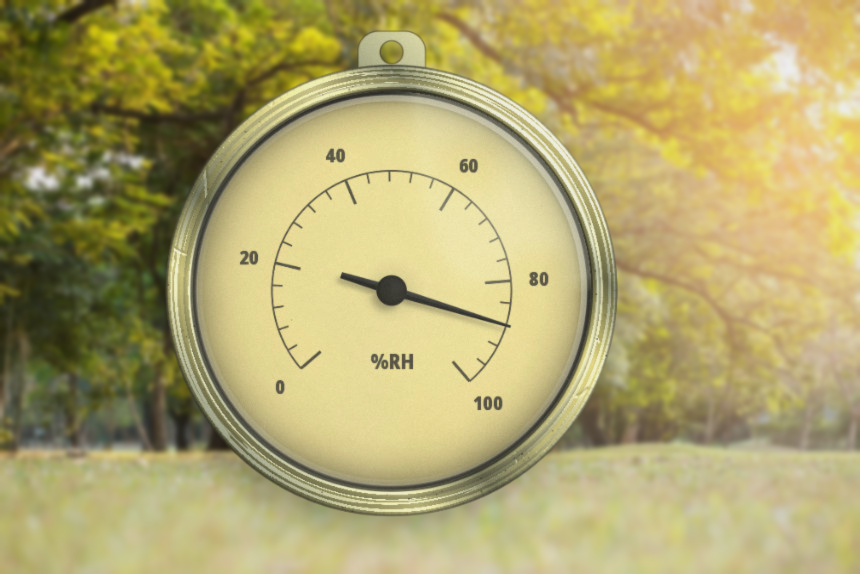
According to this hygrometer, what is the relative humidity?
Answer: 88 %
